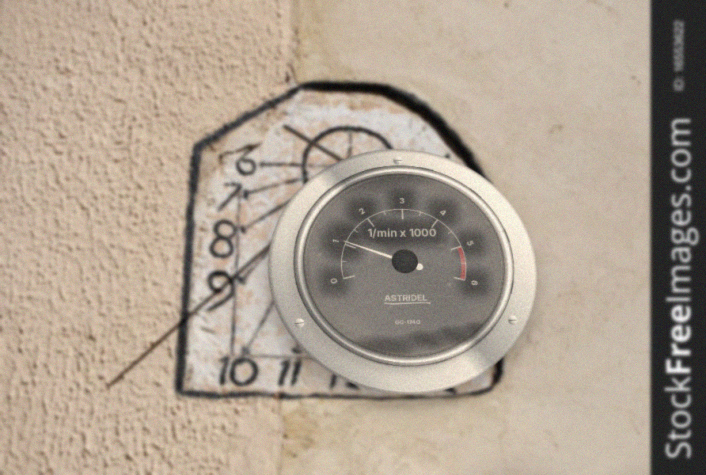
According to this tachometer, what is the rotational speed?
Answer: 1000 rpm
